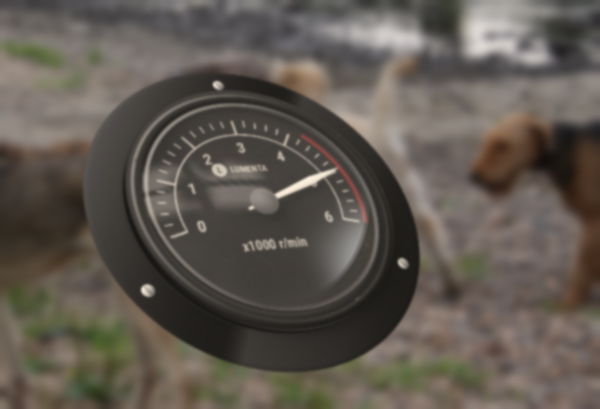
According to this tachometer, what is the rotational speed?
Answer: 5000 rpm
